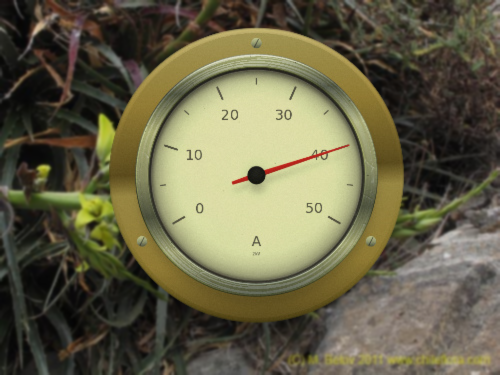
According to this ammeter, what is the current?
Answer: 40 A
